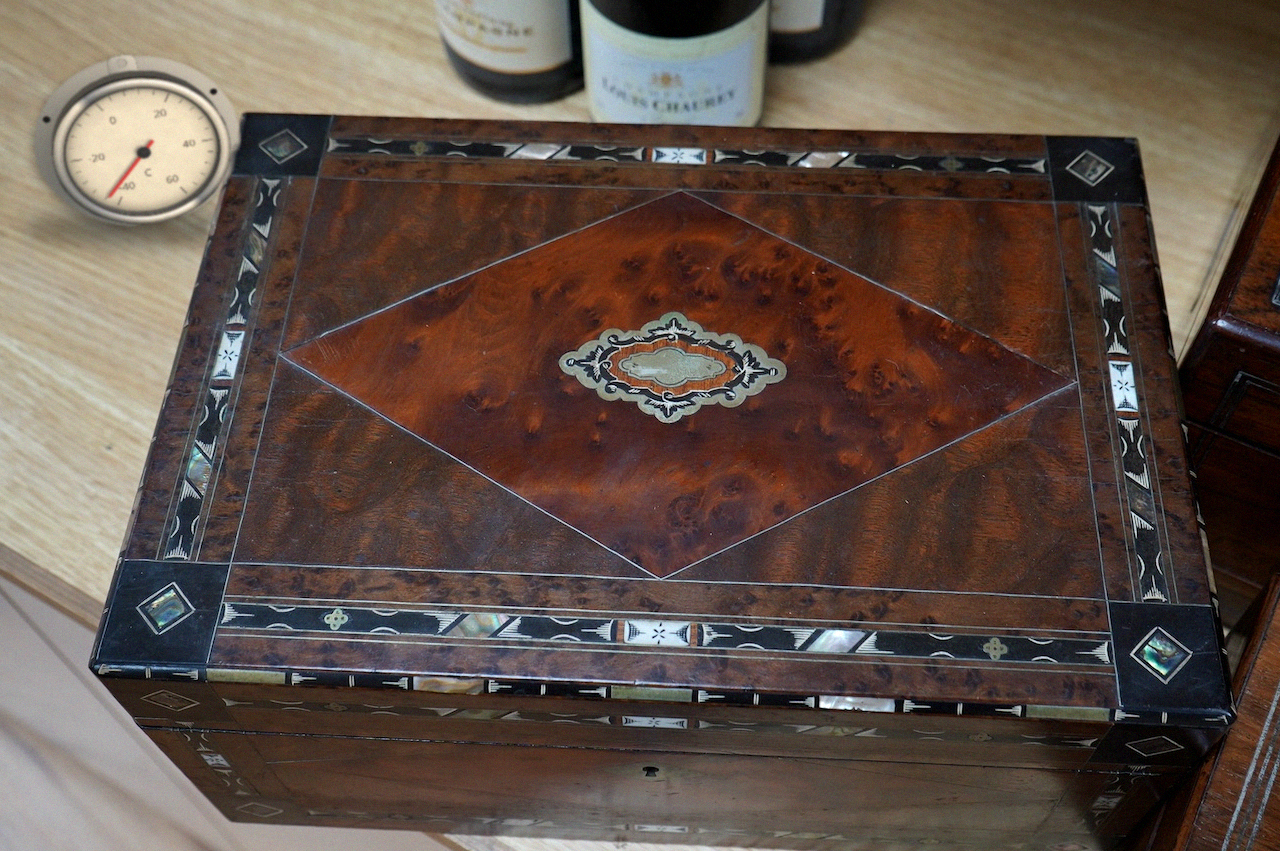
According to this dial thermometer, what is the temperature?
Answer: -36 °C
